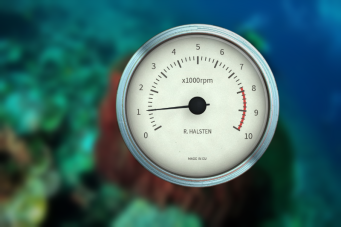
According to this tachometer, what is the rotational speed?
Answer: 1000 rpm
